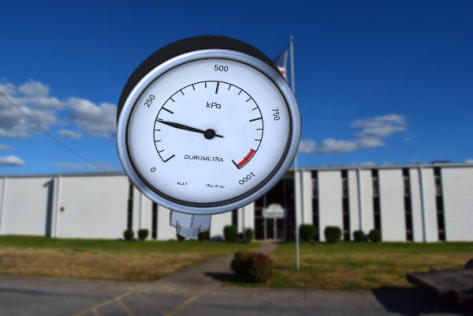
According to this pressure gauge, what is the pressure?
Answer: 200 kPa
